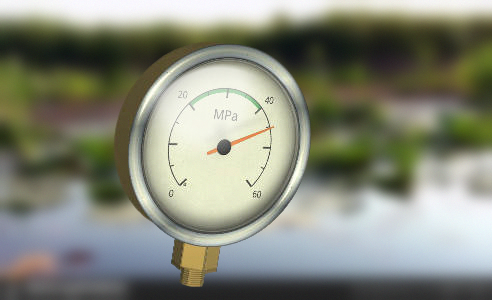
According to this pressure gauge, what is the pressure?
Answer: 45 MPa
